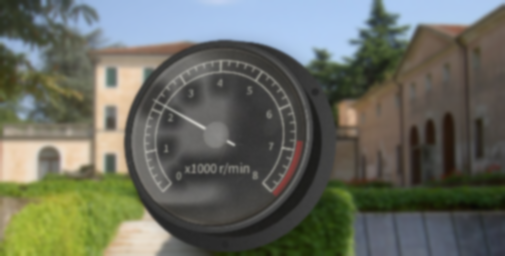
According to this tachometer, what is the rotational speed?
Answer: 2200 rpm
